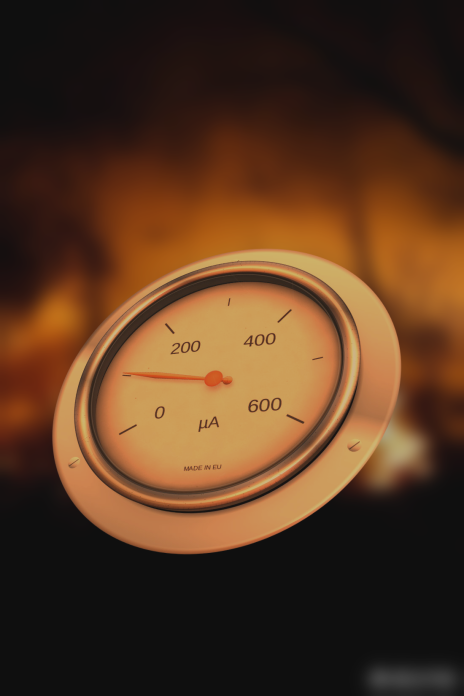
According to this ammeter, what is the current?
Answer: 100 µA
